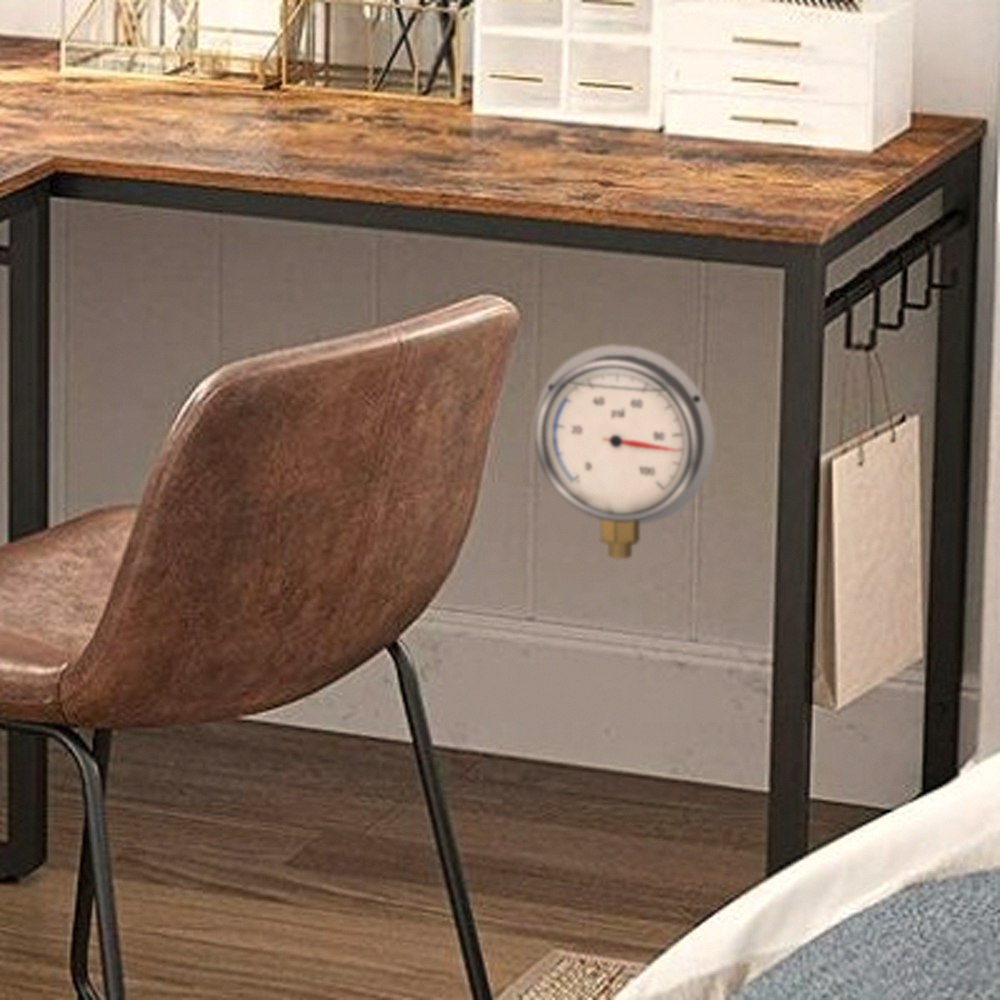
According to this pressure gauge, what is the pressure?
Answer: 85 psi
